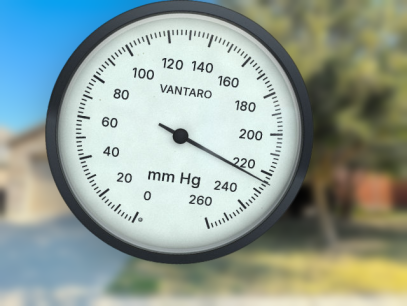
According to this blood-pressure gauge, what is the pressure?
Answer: 224 mmHg
